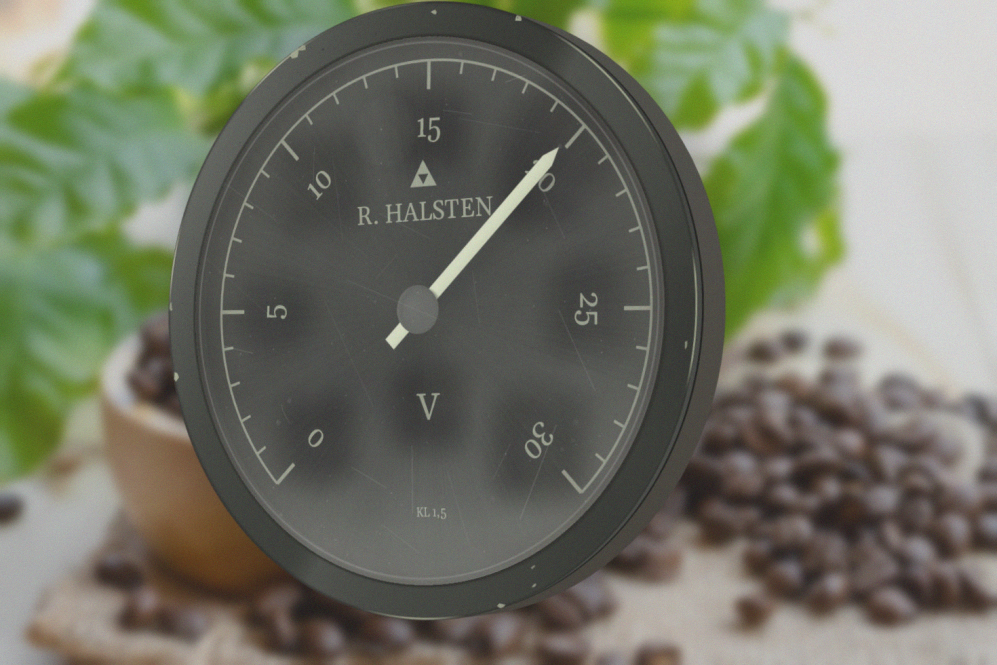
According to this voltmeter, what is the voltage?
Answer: 20 V
